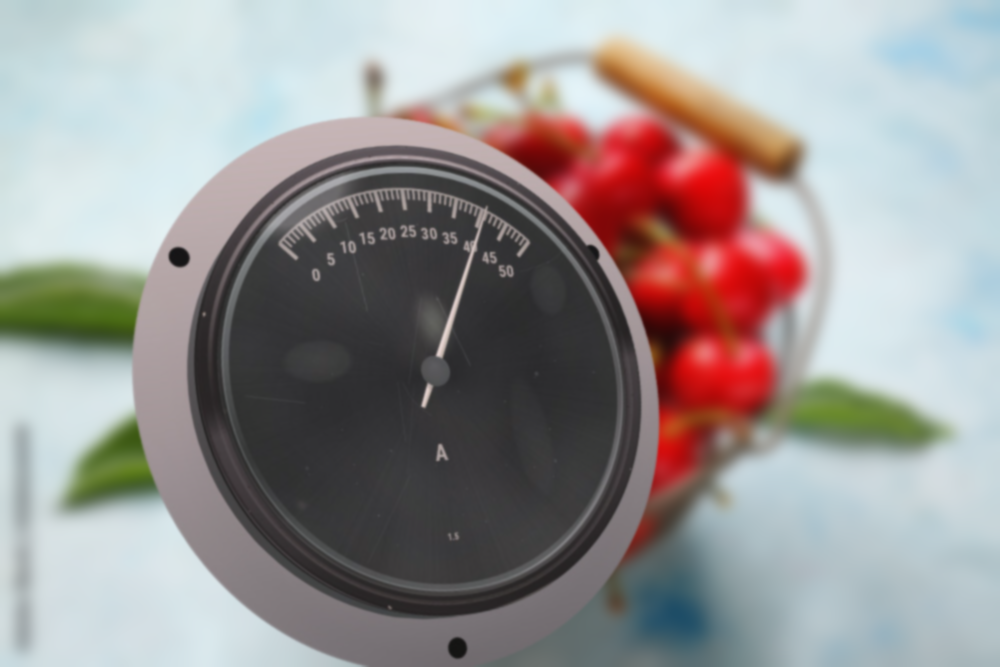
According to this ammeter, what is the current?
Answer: 40 A
